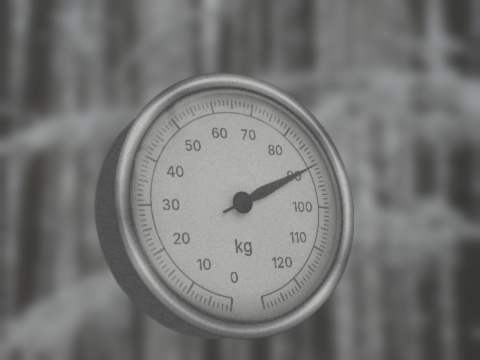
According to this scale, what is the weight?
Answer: 90 kg
